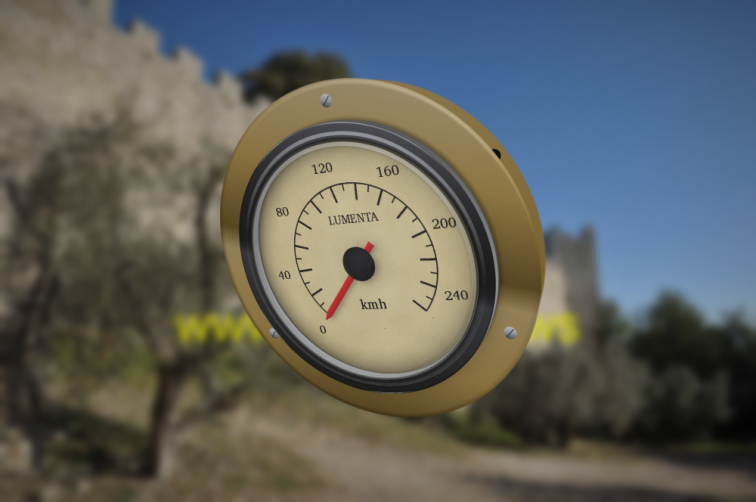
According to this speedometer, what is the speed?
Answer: 0 km/h
